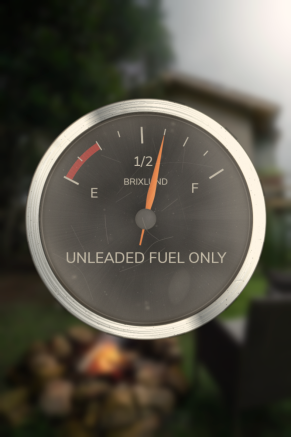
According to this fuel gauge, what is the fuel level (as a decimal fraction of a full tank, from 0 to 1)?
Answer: 0.625
